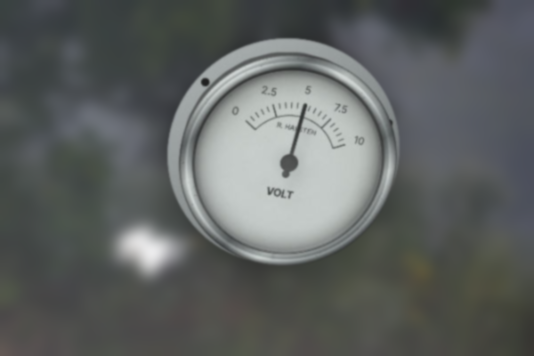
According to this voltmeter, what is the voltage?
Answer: 5 V
